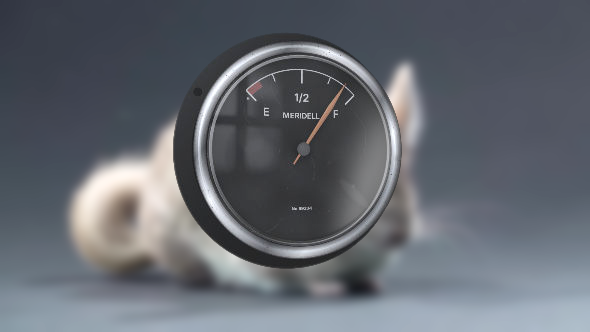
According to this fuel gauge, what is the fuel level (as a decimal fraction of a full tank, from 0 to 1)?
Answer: 0.875
